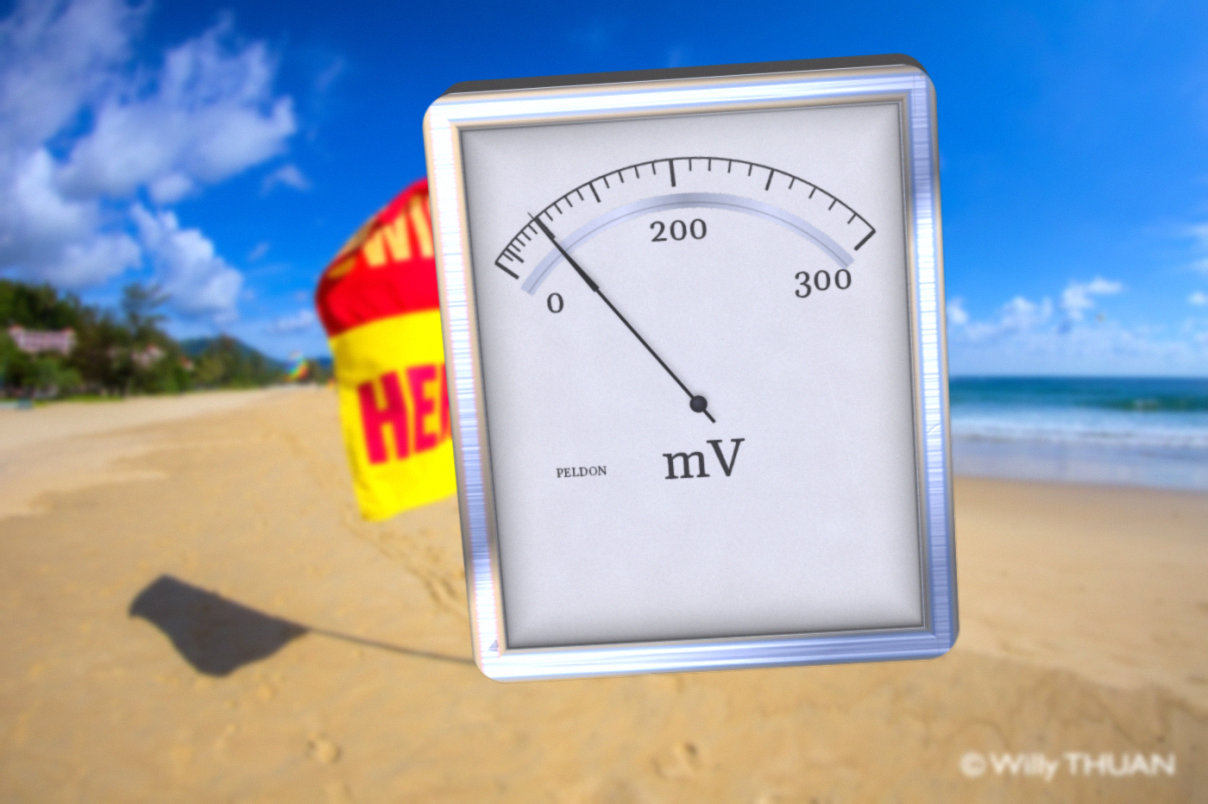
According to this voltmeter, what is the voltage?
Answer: 100 mV
